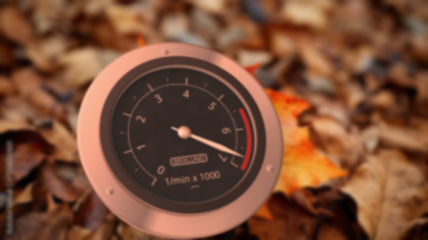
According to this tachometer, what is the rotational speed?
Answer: 6750 rpm
